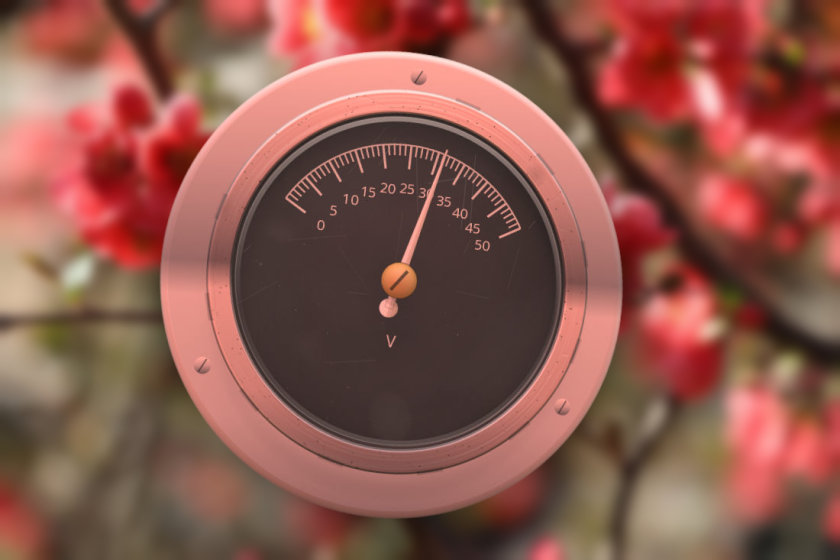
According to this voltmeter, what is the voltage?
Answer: 31 V
